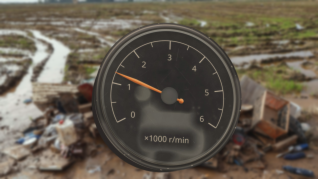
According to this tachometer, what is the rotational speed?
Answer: 1250 rpm
